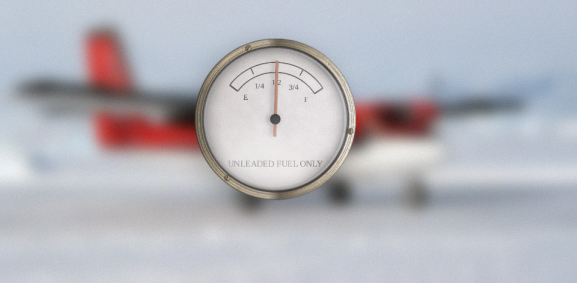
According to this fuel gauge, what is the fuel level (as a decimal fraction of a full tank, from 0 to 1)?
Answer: 0.5
